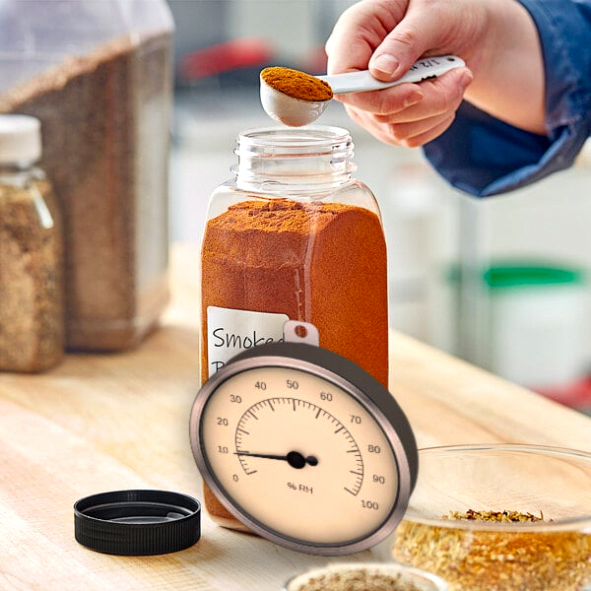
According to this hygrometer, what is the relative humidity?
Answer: 10 %
